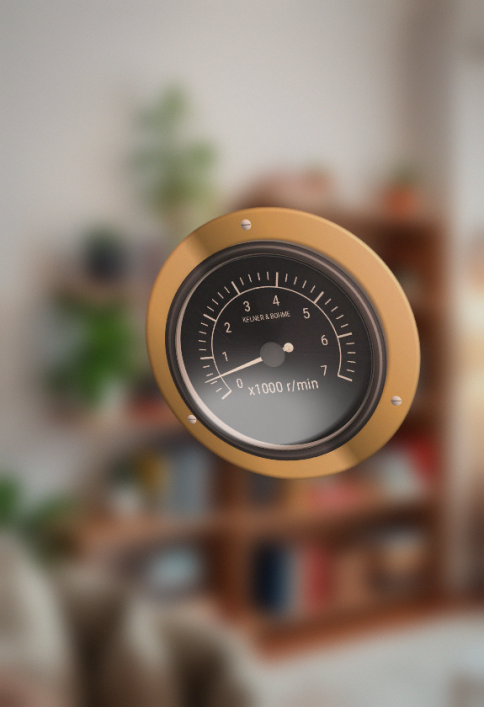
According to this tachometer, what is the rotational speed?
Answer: 500 rpm
